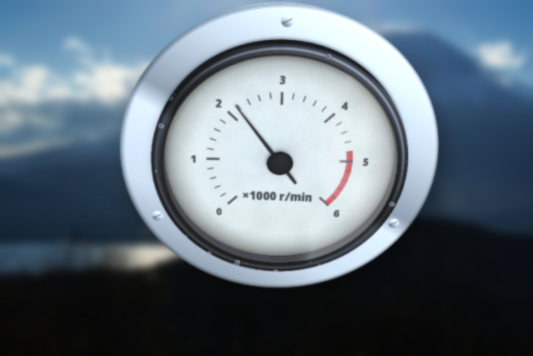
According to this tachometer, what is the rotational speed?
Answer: 2200 rpm
